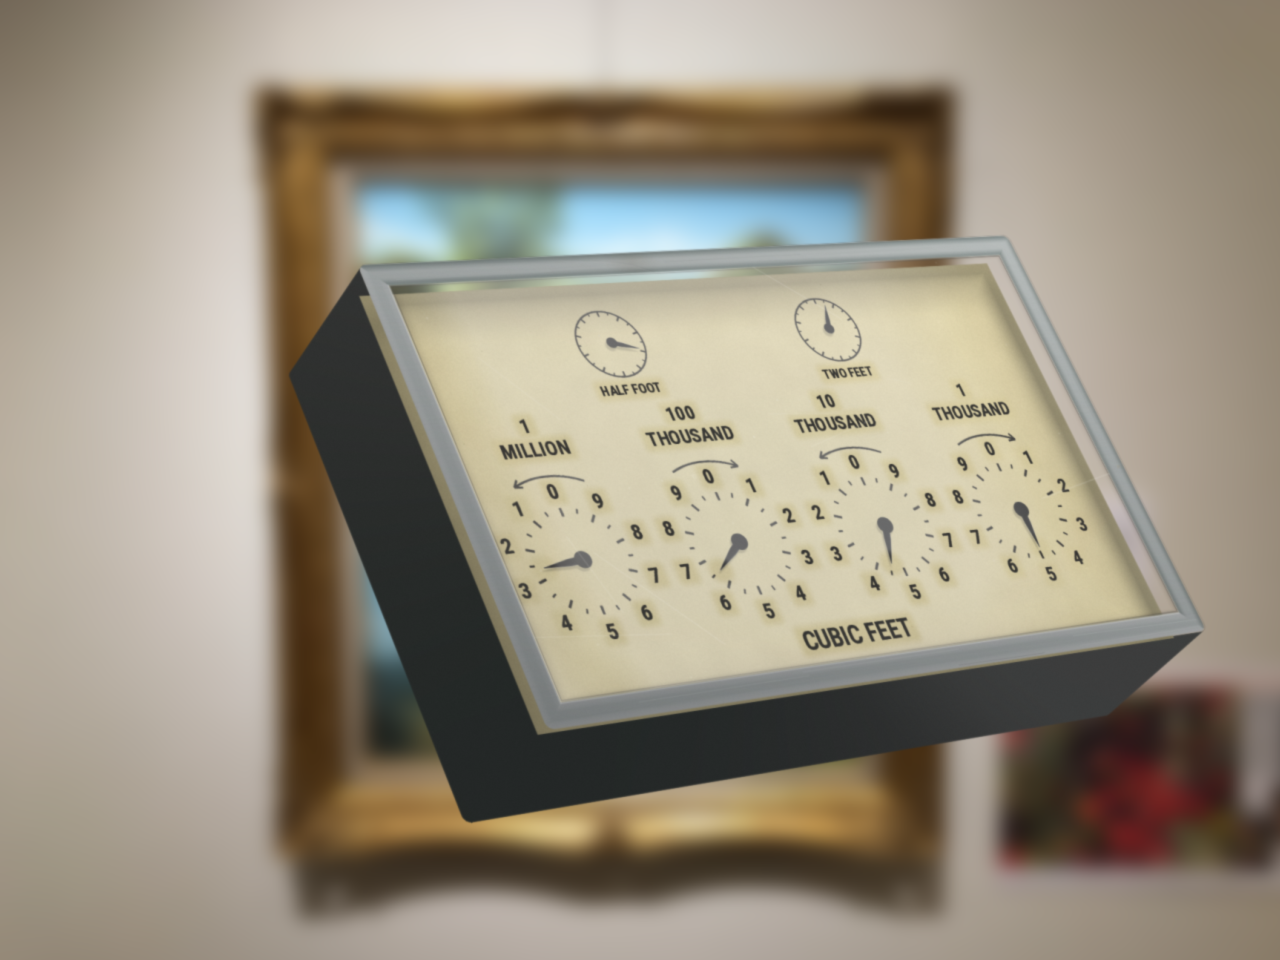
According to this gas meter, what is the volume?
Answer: 264500 ft³
